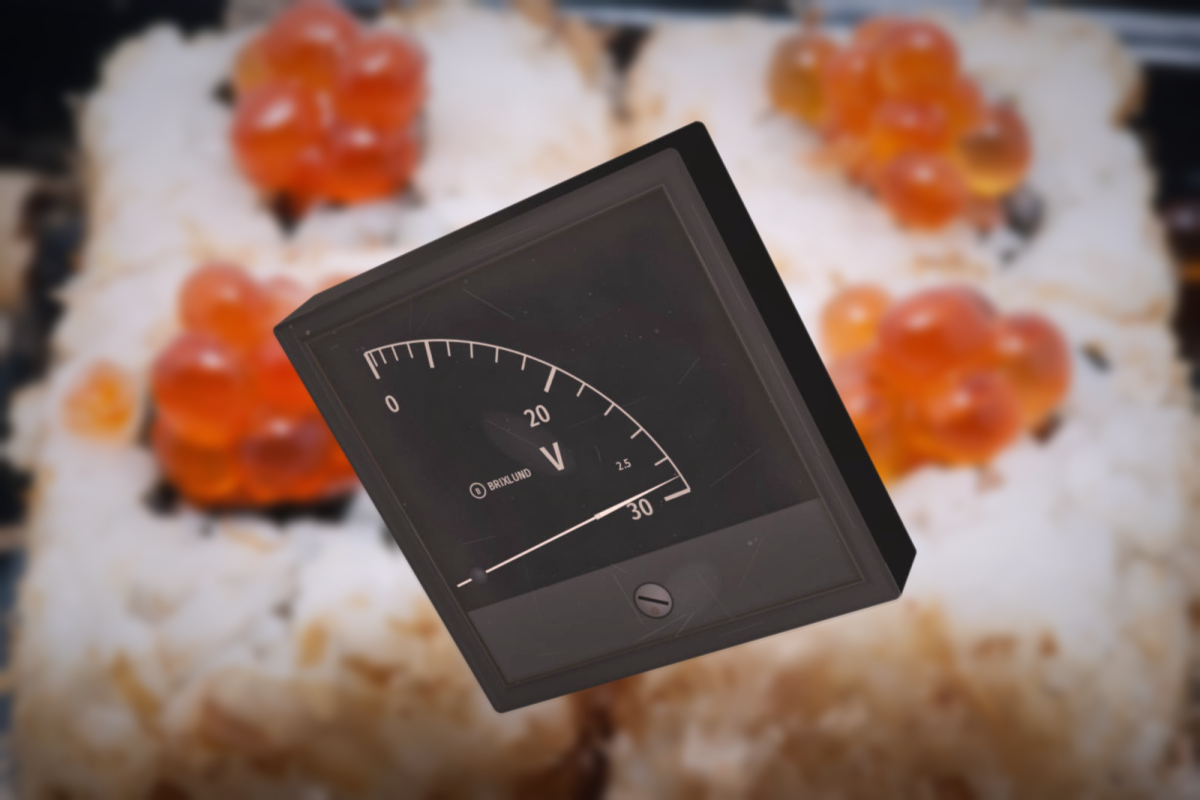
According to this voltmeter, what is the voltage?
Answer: 29 V
